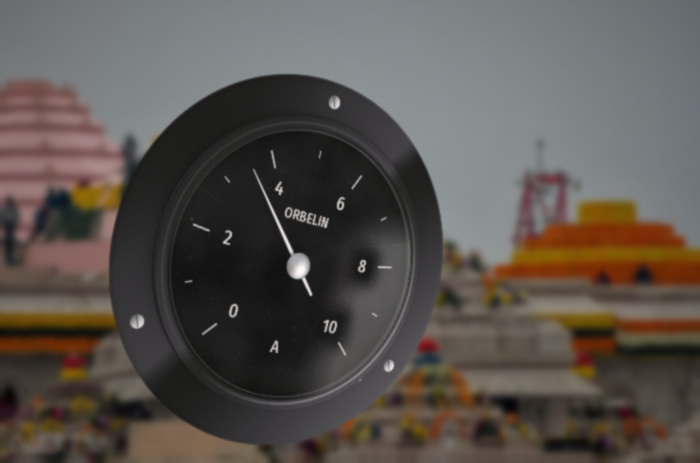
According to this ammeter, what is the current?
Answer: 3.5 A
